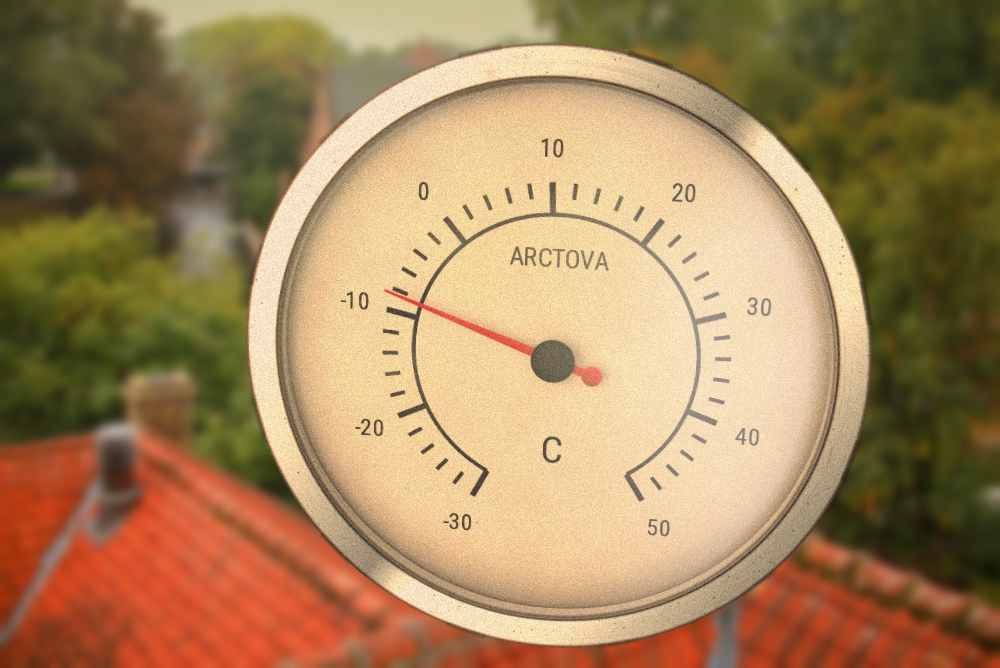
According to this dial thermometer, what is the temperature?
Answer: -8 °C
